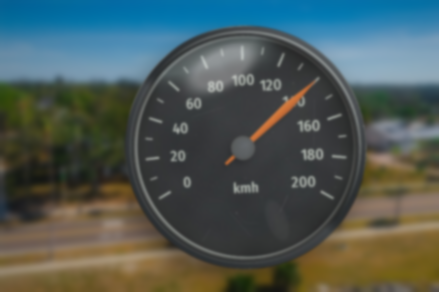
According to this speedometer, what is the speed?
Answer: 140 km/h
